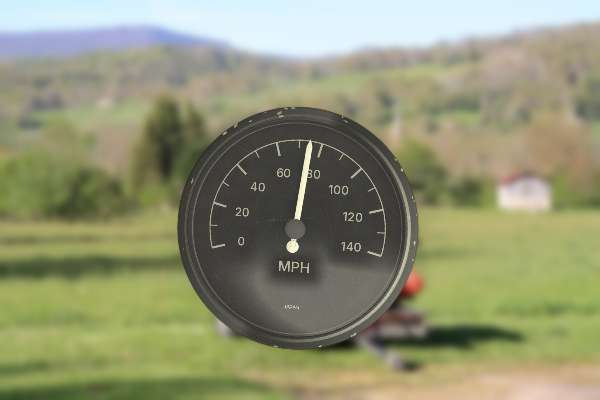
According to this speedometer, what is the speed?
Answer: 75 mph
